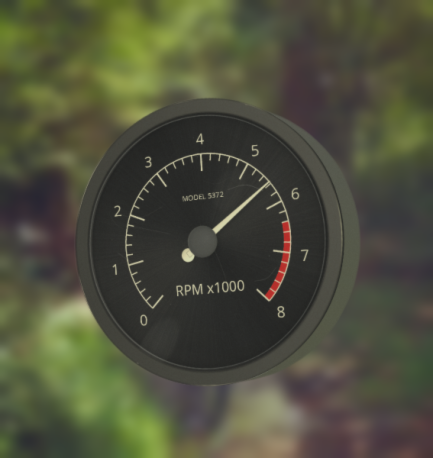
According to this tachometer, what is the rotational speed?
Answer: 5600 rpm
